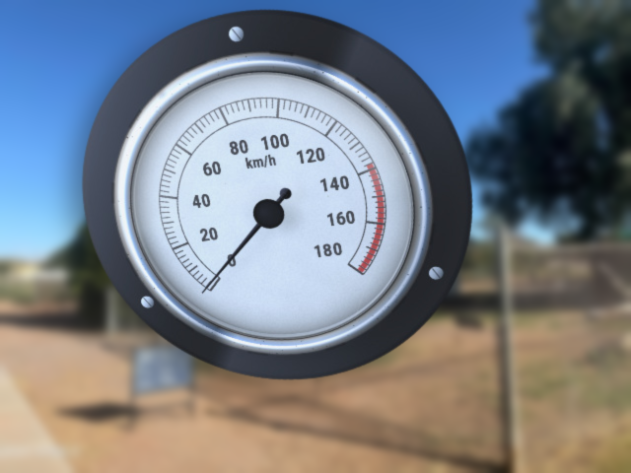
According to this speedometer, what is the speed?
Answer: 2 km/h
